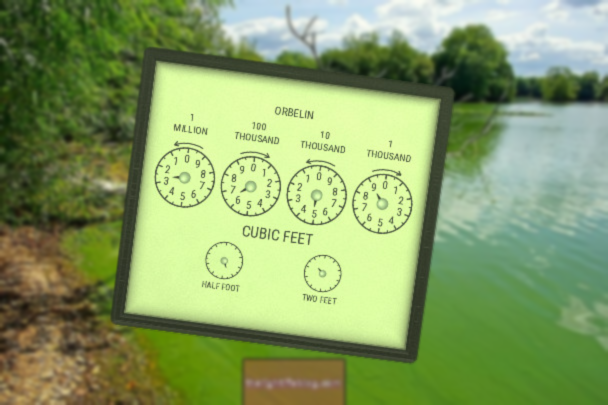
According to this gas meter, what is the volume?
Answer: 264900 ft³
